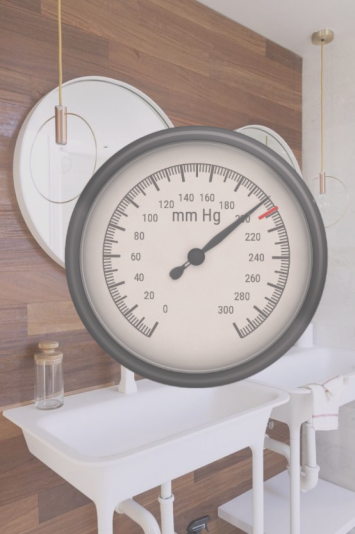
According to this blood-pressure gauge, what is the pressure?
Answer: 200 mmHg
